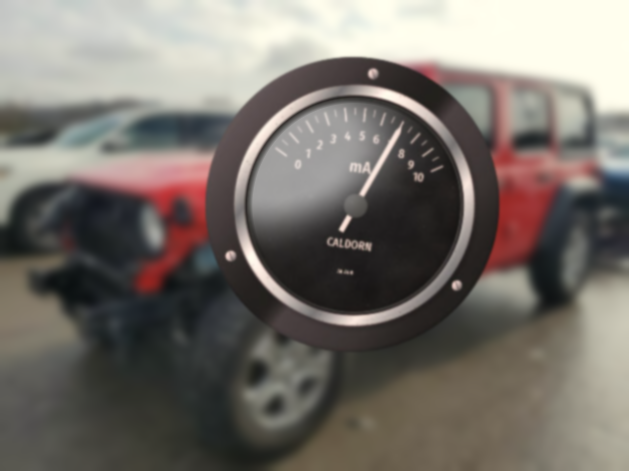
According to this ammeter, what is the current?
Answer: 7 mA
